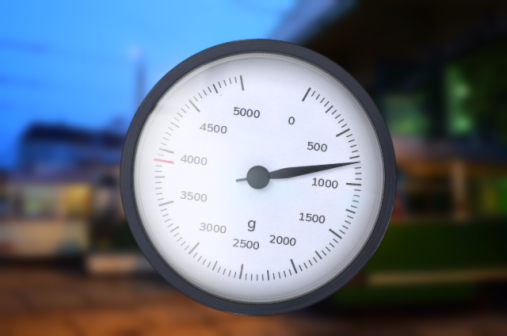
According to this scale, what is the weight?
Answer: 800 g
